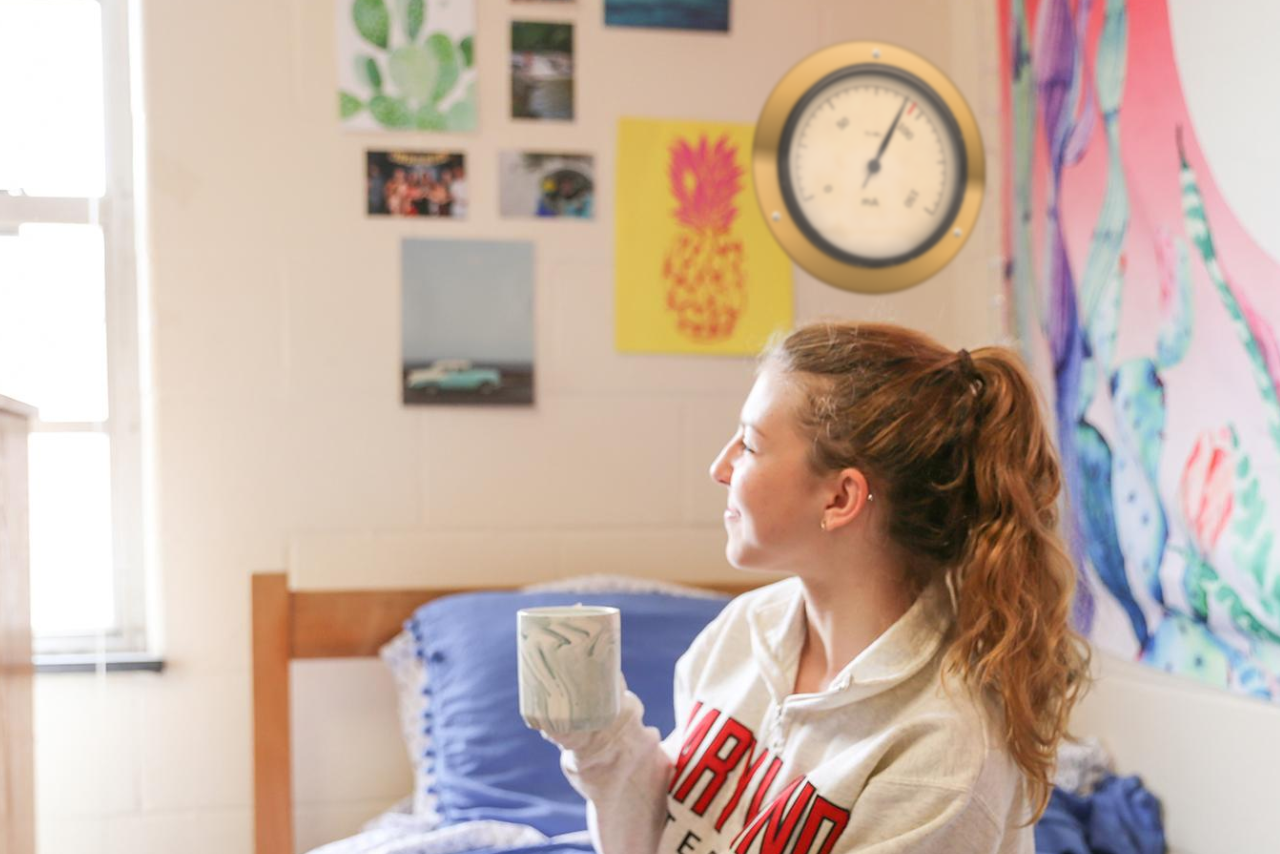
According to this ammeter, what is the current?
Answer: 90 mA
